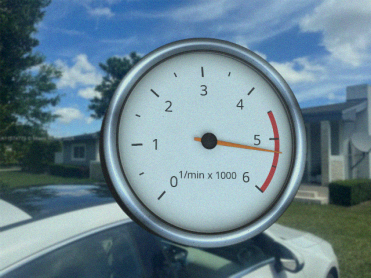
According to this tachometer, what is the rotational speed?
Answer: 5250 rpm
